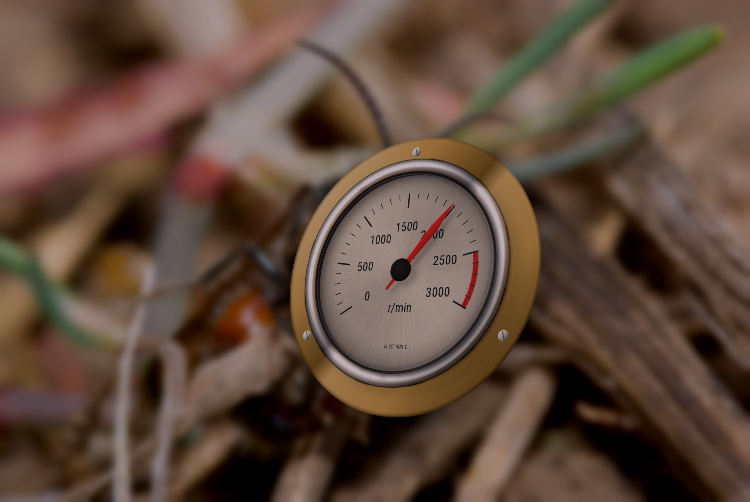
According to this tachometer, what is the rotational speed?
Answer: 2000 rpm
